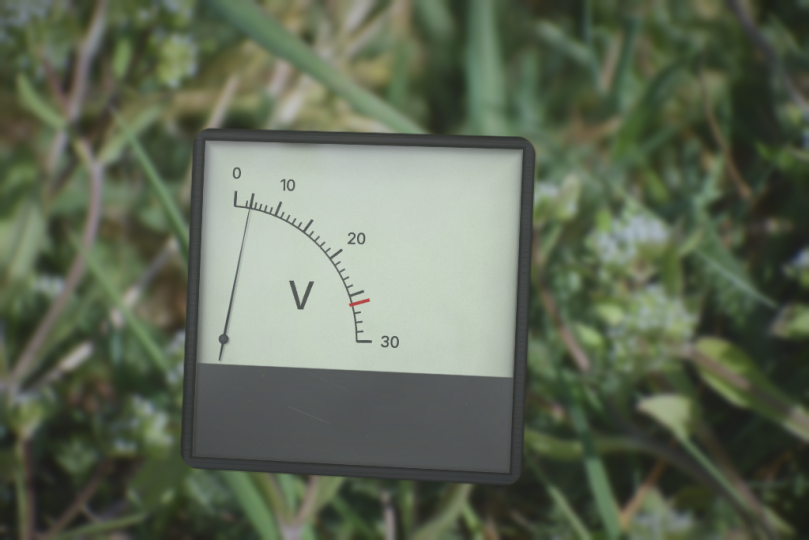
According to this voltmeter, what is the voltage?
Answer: 5 V
